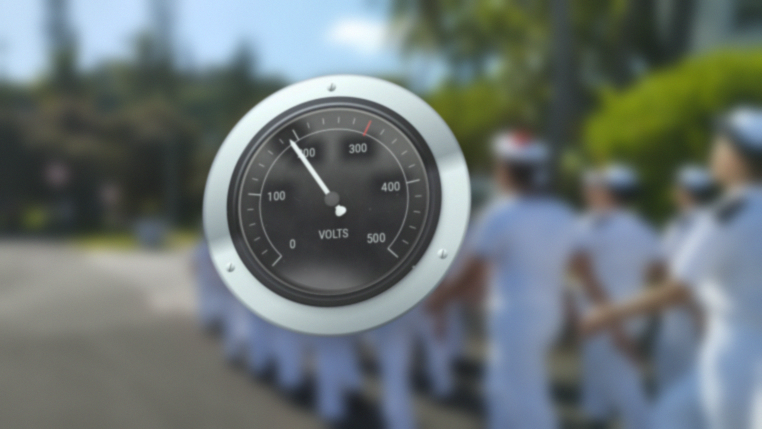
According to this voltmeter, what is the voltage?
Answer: 190 V
